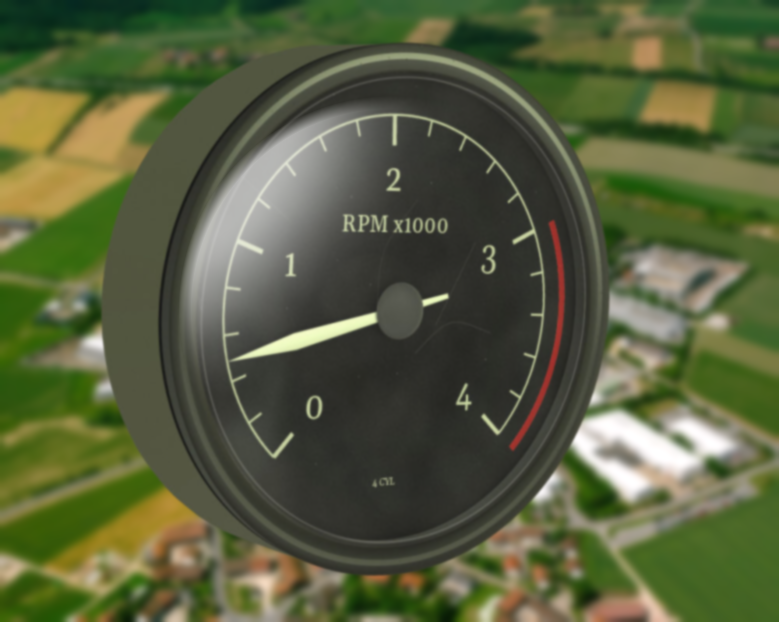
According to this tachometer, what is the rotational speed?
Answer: 500 rpm
